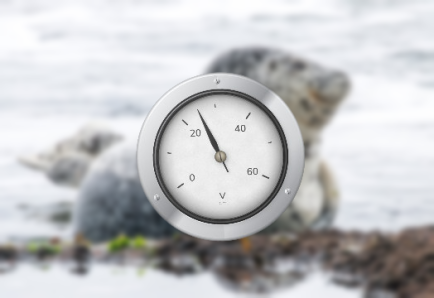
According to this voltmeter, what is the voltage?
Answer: 25 V
